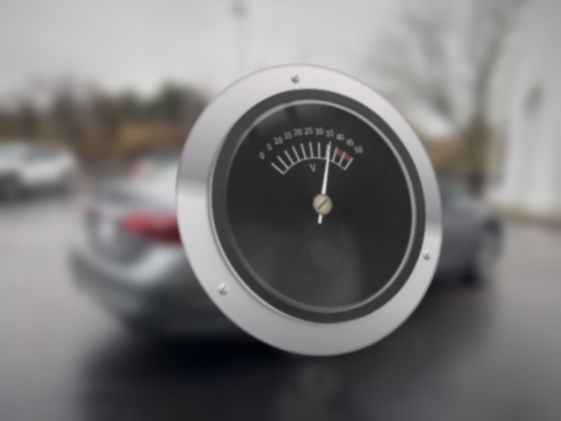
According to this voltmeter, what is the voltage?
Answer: 35 V
